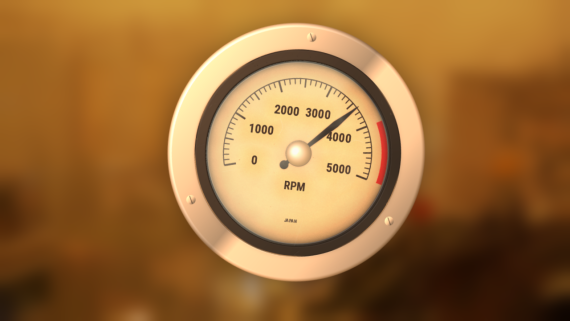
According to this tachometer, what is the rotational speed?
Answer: 3600 rpm
